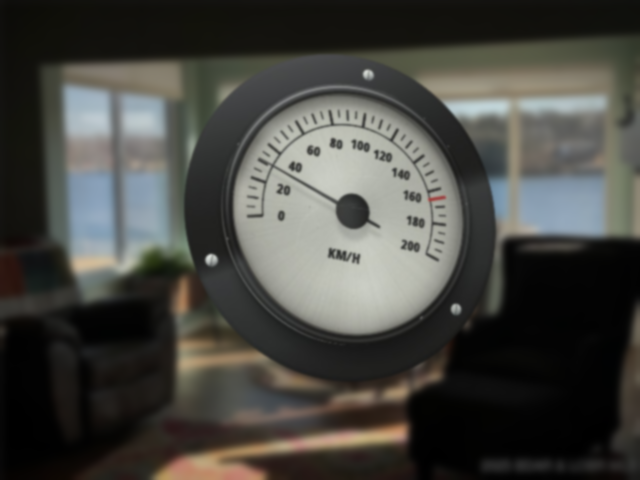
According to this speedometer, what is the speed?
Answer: 30 km/h
